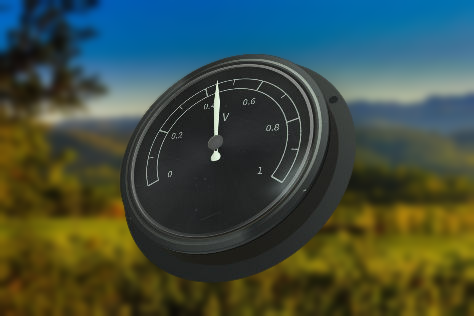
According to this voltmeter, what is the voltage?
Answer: 0.45 V
